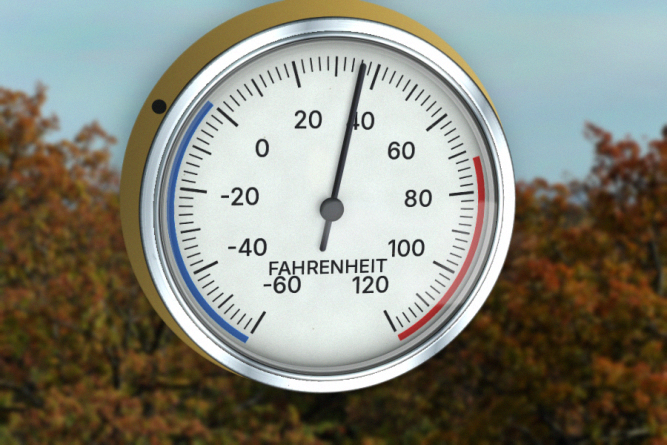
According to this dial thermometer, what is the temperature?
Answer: 36 °F
